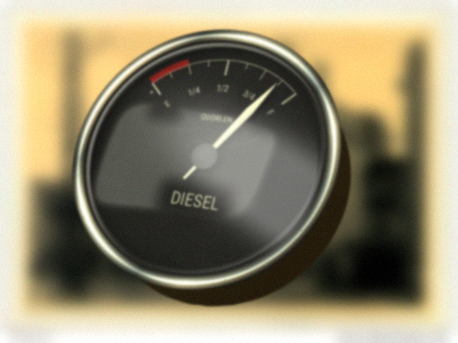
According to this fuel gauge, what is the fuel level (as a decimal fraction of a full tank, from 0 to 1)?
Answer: 0.875
